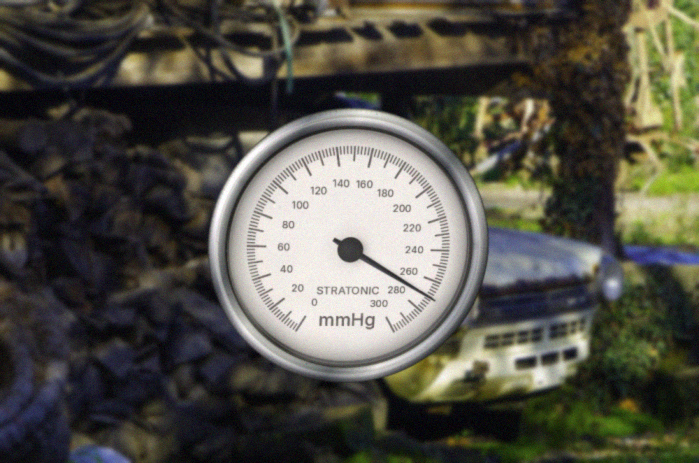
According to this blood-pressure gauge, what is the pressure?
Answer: 270 mmHg
